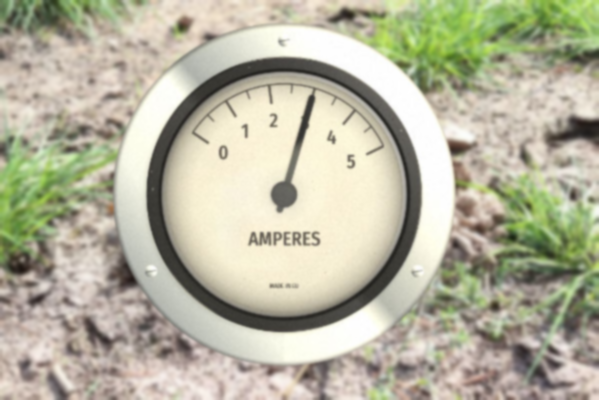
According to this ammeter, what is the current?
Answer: 3 A
